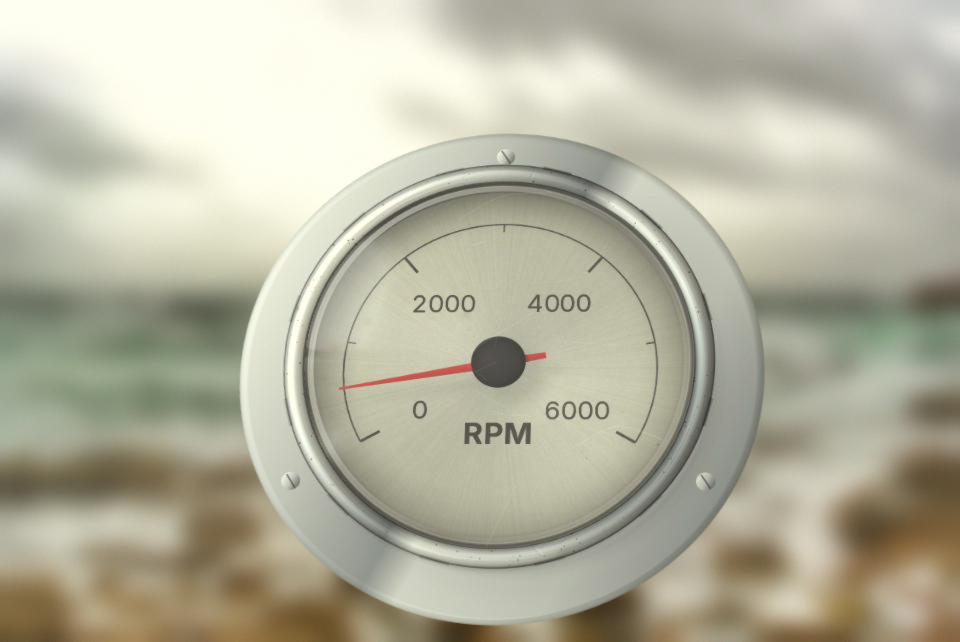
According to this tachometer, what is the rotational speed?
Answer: 500 rpm
